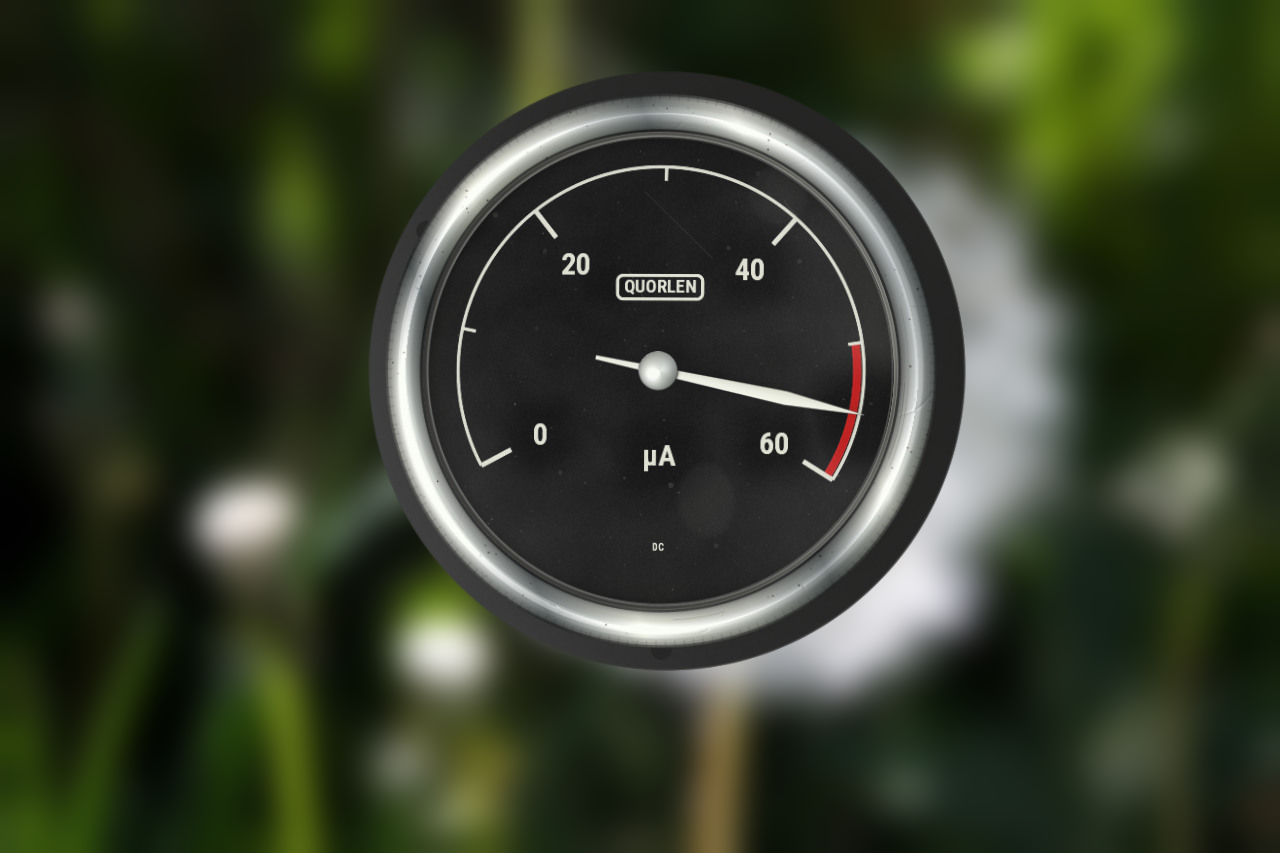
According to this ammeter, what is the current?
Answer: 55 µA
